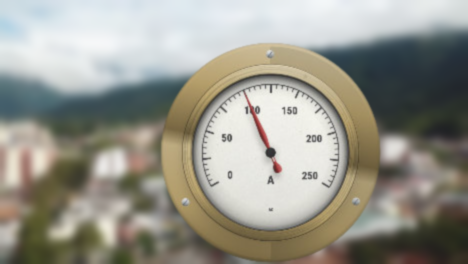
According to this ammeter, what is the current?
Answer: 100 A
